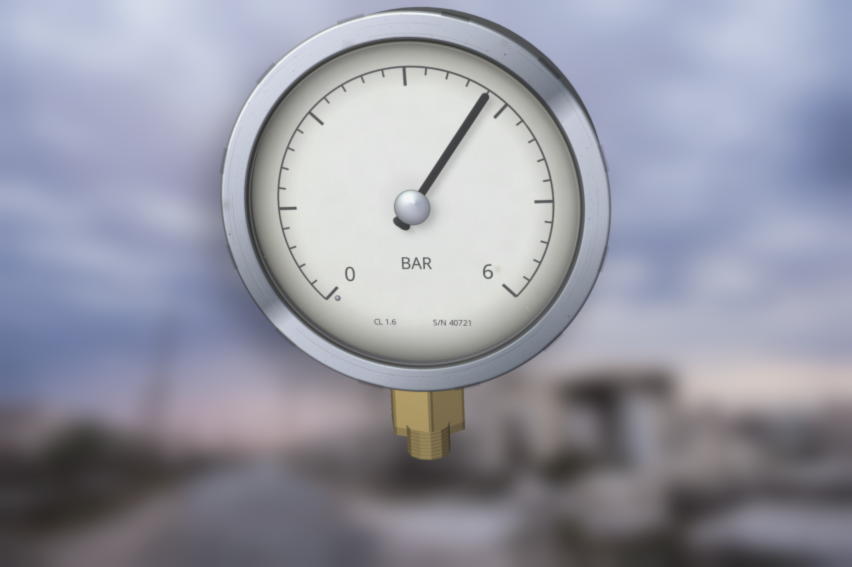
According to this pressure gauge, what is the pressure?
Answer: 3.8 bar
